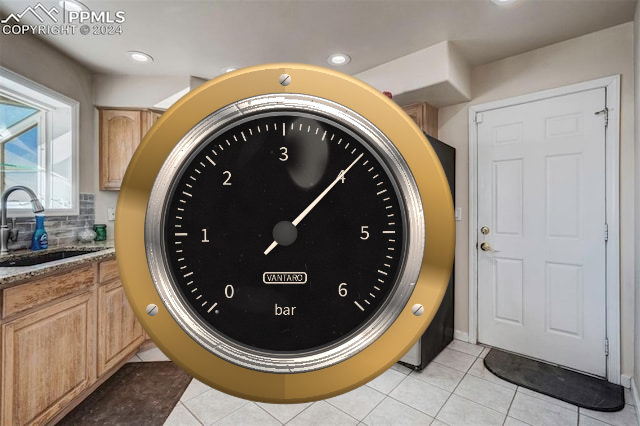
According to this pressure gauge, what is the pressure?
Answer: 4 bar
